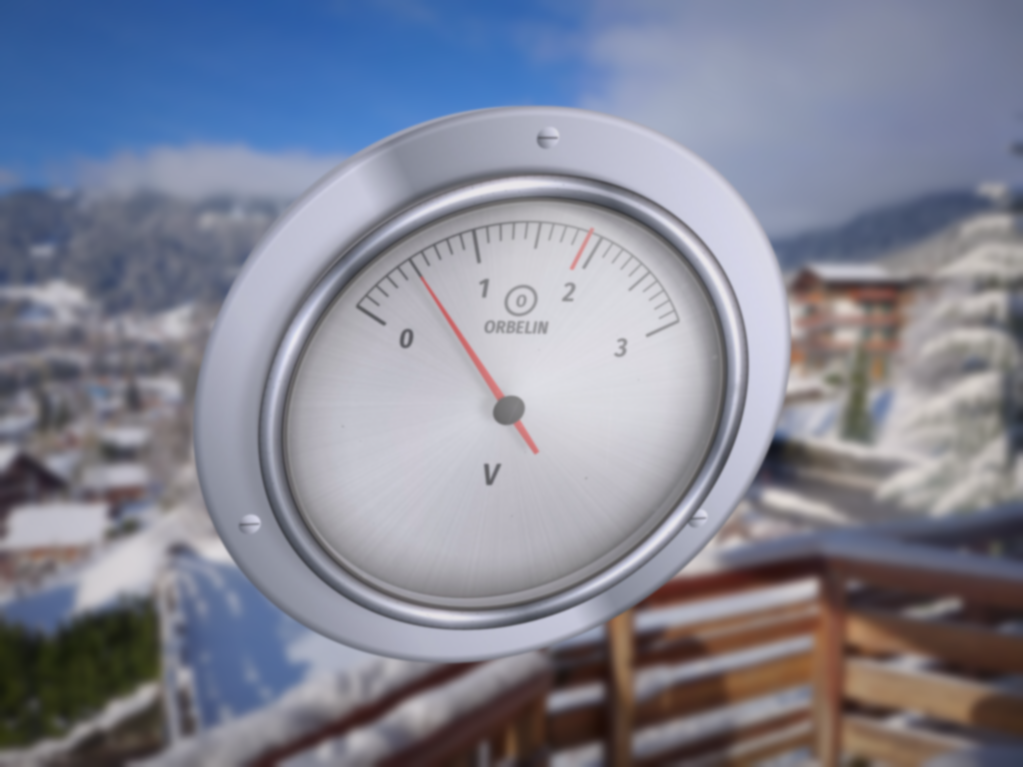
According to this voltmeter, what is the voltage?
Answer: 0.5 V
